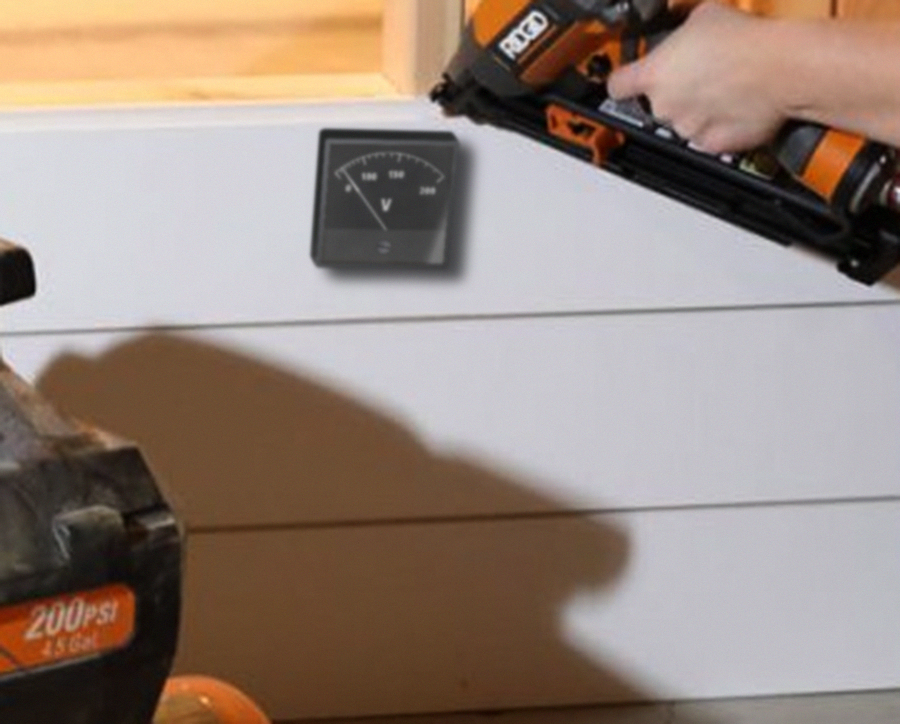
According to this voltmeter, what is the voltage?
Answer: 50 V
